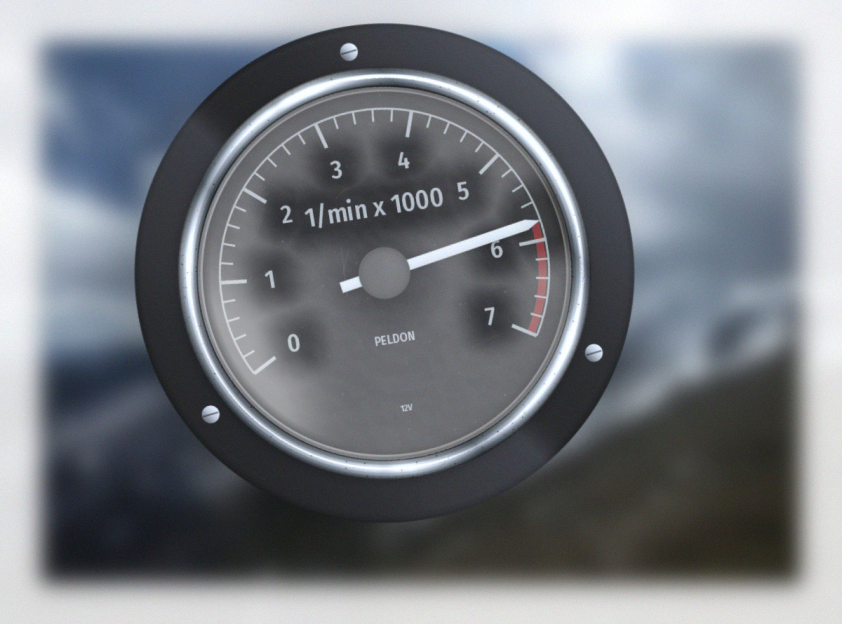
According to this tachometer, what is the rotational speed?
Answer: 5800 rpm
